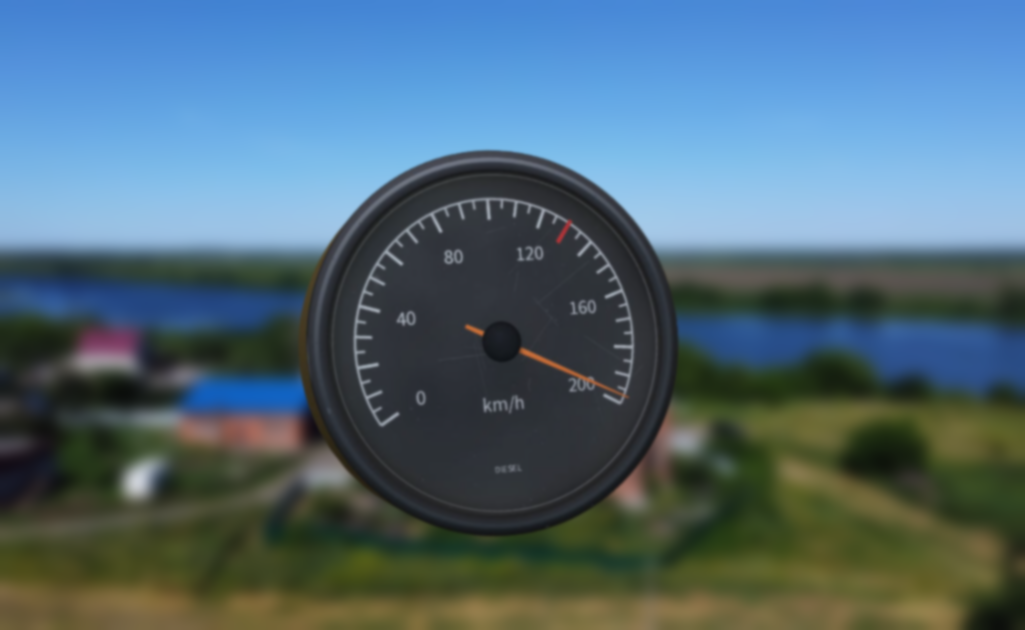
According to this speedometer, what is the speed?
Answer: 197.5 km/h
